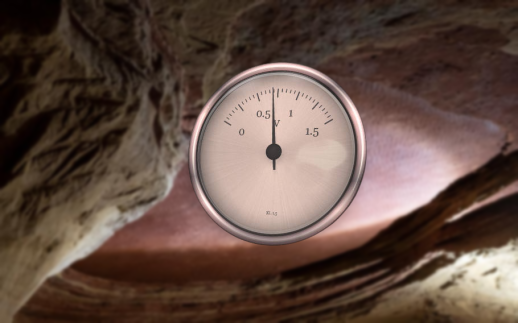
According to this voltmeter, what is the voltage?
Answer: 0.7 V
